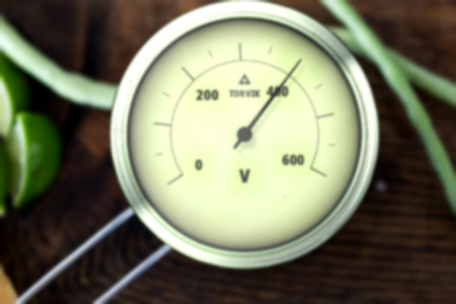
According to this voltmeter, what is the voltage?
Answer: 400 V
